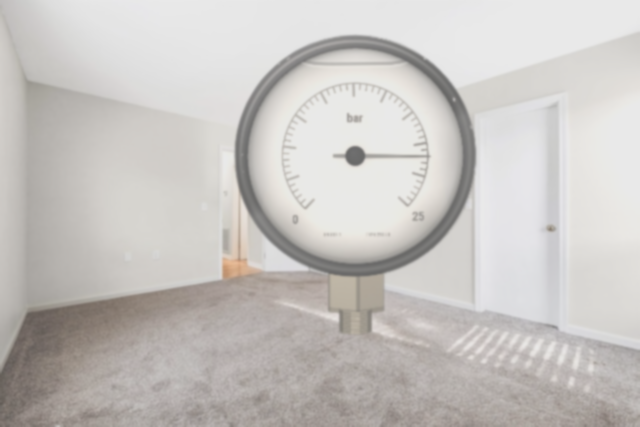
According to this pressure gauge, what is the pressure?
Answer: 21 bar
